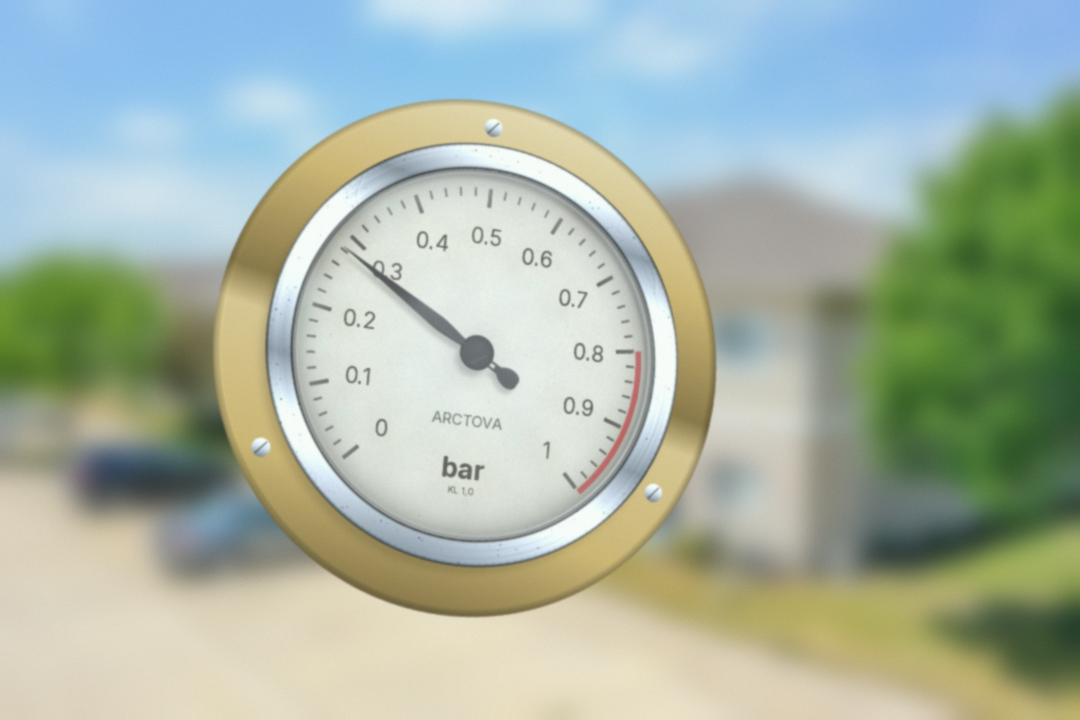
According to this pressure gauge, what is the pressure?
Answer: 0.28 bar
